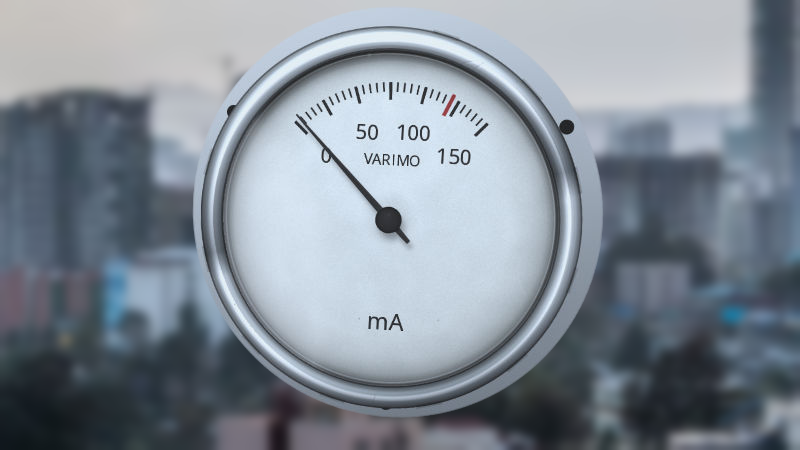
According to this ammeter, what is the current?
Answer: 5 mA
